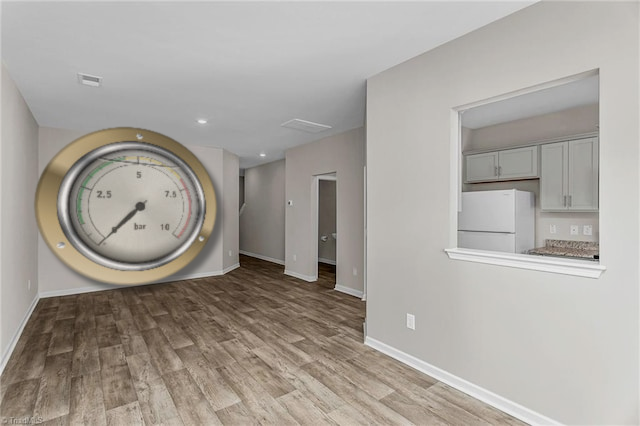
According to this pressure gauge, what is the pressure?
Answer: 0 bar
